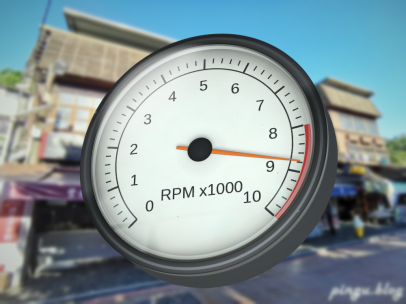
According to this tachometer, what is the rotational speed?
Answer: 8800 rpm
